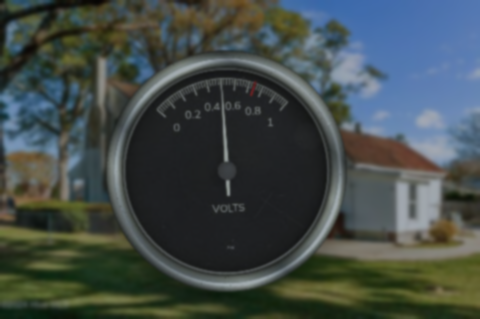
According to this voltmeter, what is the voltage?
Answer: 0.5 V
